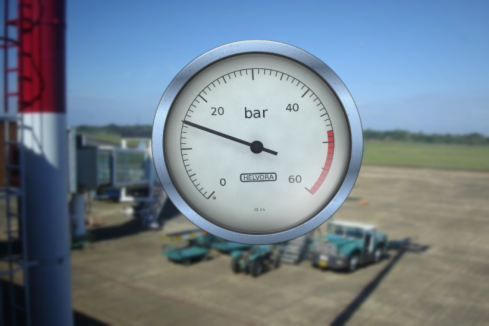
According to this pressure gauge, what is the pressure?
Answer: 15 bar
